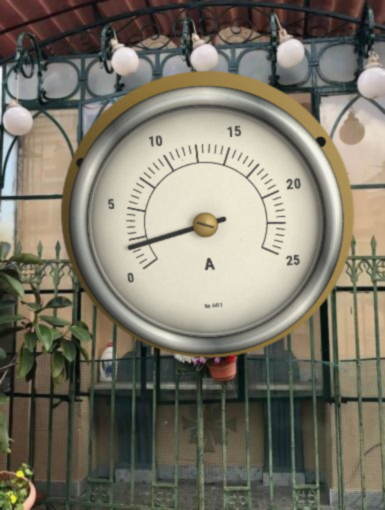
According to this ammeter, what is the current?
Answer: 2 A
